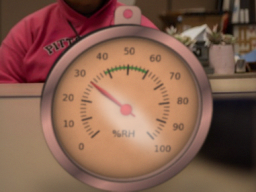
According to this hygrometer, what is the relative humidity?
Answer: 30 %
